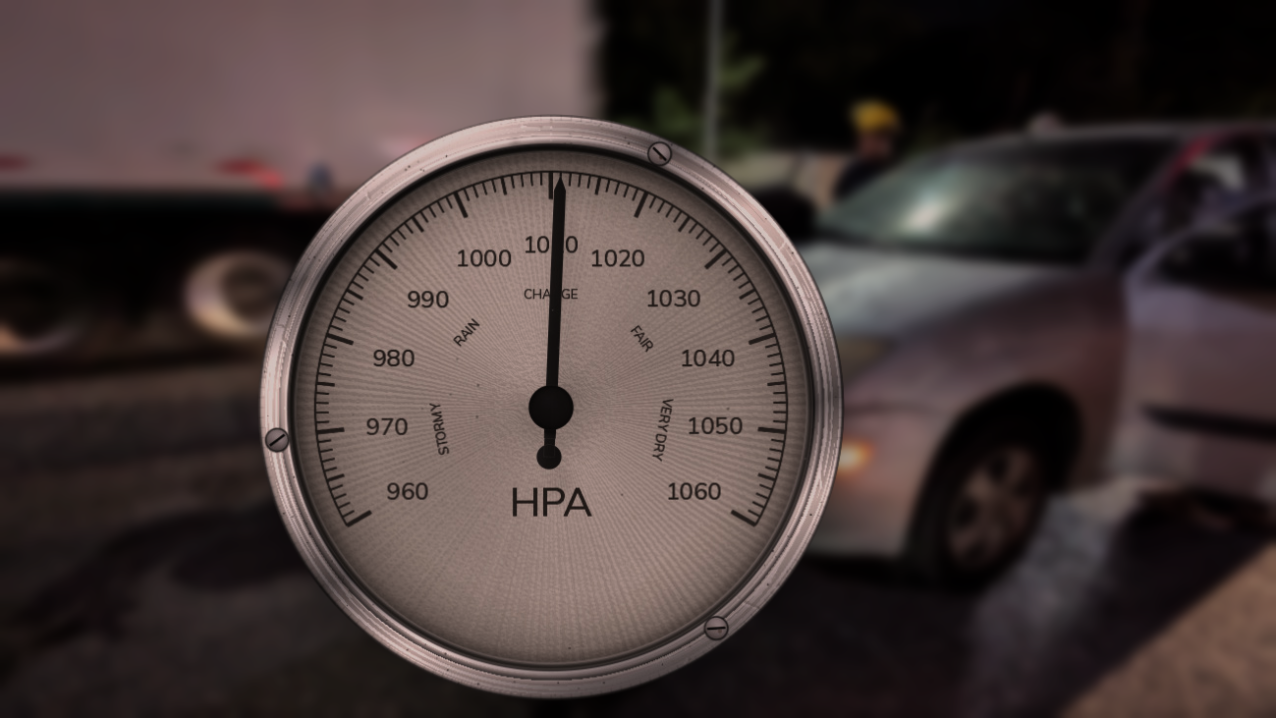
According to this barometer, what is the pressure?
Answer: 1011 hPa
